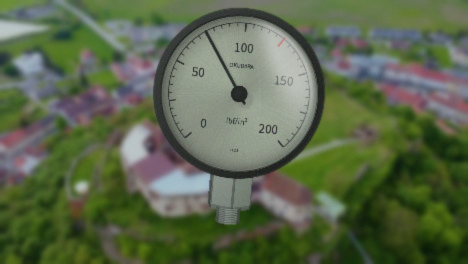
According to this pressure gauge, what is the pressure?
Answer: 75 psi
